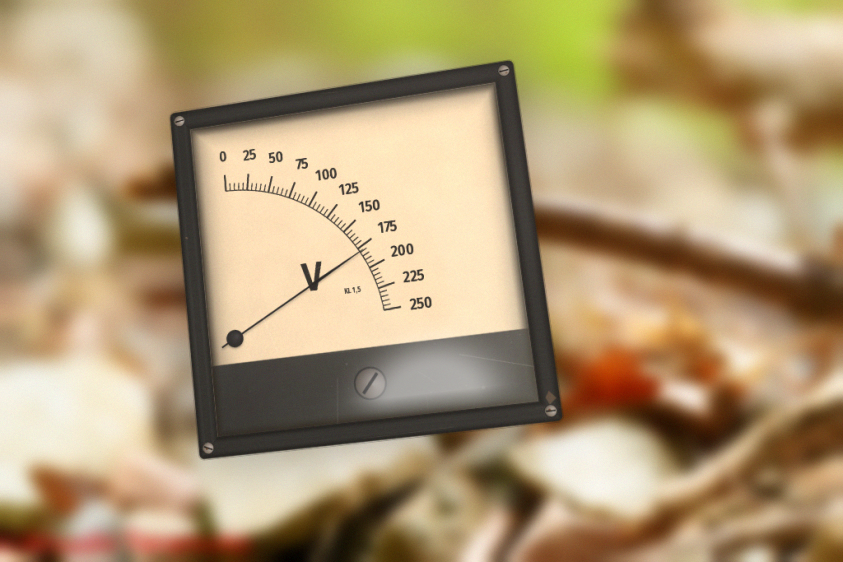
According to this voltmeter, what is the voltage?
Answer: 180 V
